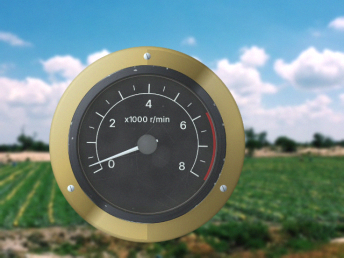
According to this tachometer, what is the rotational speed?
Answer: 250 rpm
